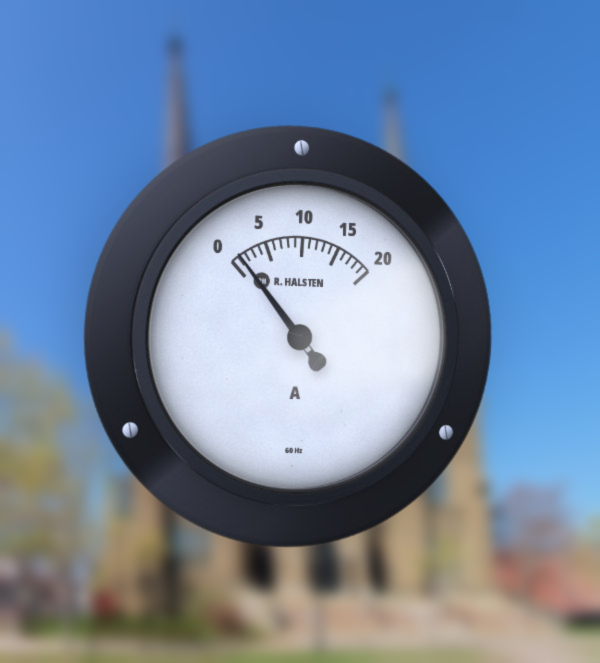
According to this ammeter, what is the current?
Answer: 1 A
